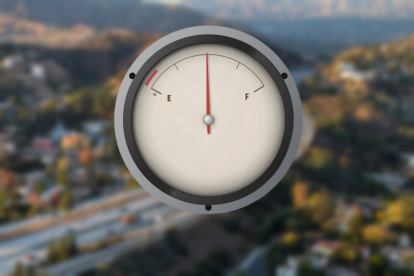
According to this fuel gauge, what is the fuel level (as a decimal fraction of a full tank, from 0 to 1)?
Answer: 0.5
